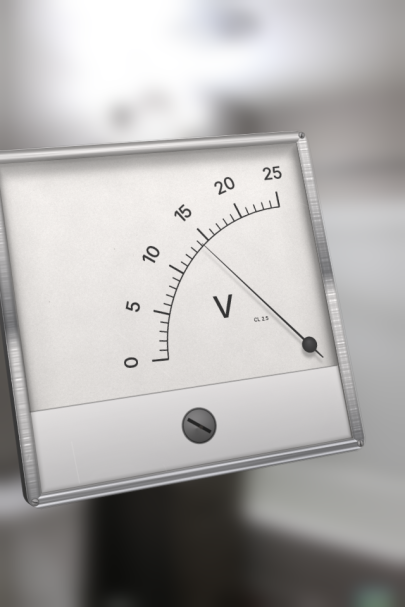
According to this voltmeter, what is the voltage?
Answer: 14 V
